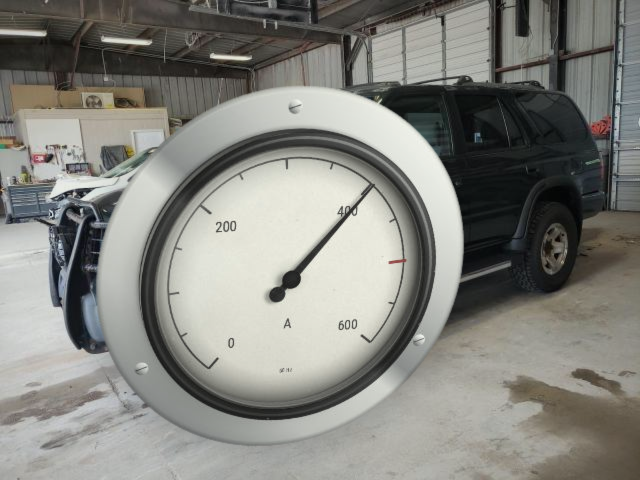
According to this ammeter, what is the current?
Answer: 400 A
